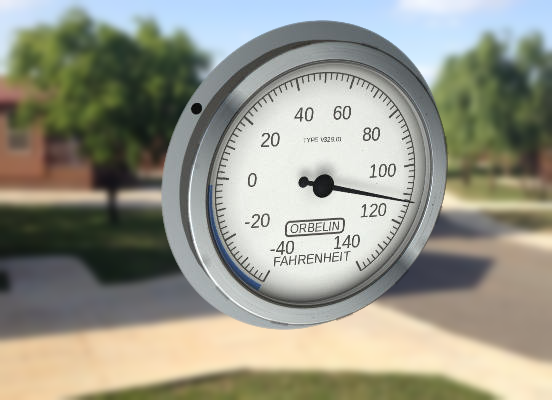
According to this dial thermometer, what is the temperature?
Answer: 112 °F
